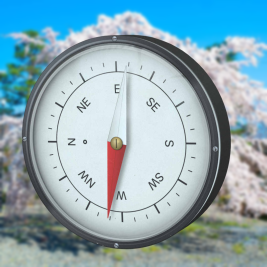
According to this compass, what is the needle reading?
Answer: 280 °
